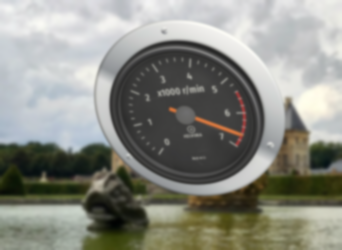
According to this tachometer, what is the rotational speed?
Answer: 6600 rpm
